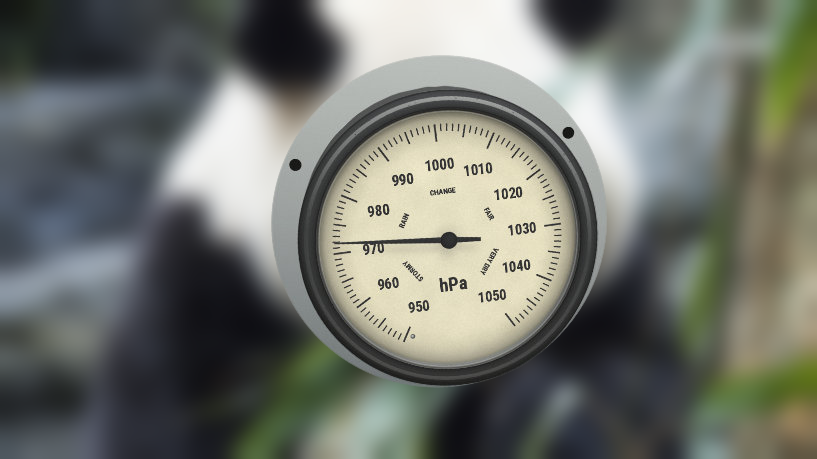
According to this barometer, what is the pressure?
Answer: 972 hPa
